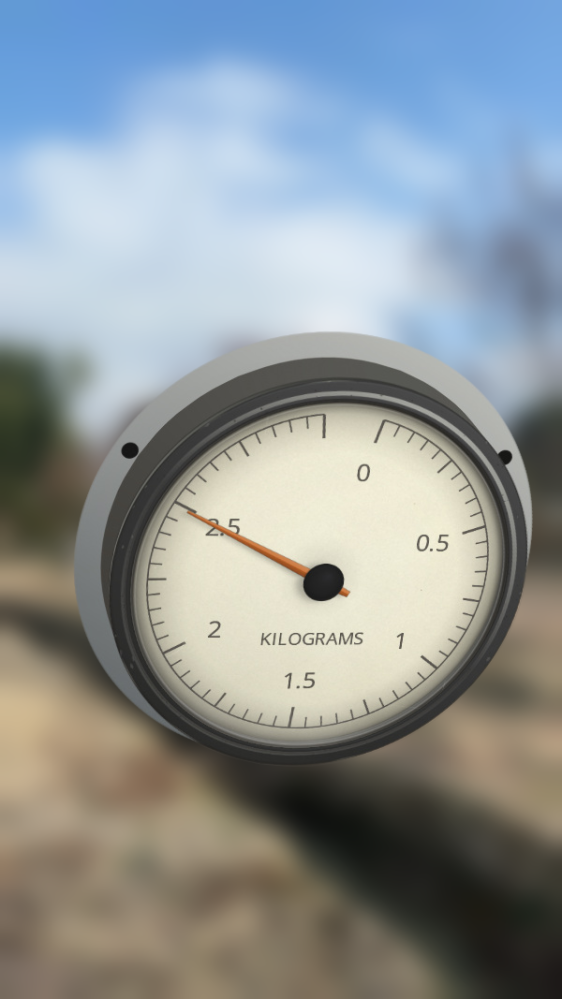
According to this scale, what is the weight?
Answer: 2.5 kg
